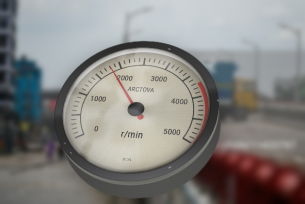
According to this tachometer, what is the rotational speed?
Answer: 1800 rpm
